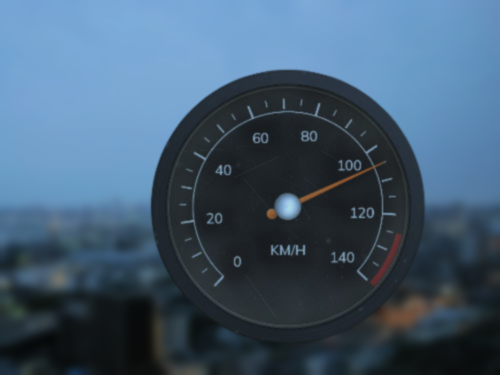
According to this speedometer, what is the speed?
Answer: 105 km/h
